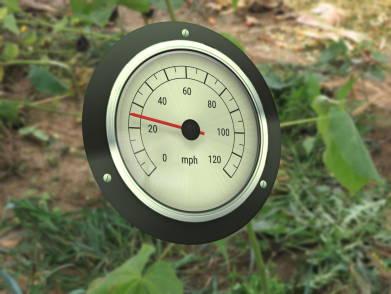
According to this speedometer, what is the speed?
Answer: 25 mph
